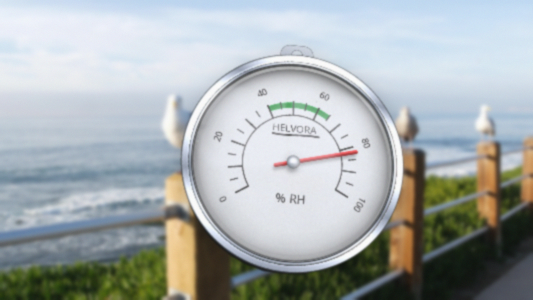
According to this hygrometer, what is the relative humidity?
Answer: 82.5 %
